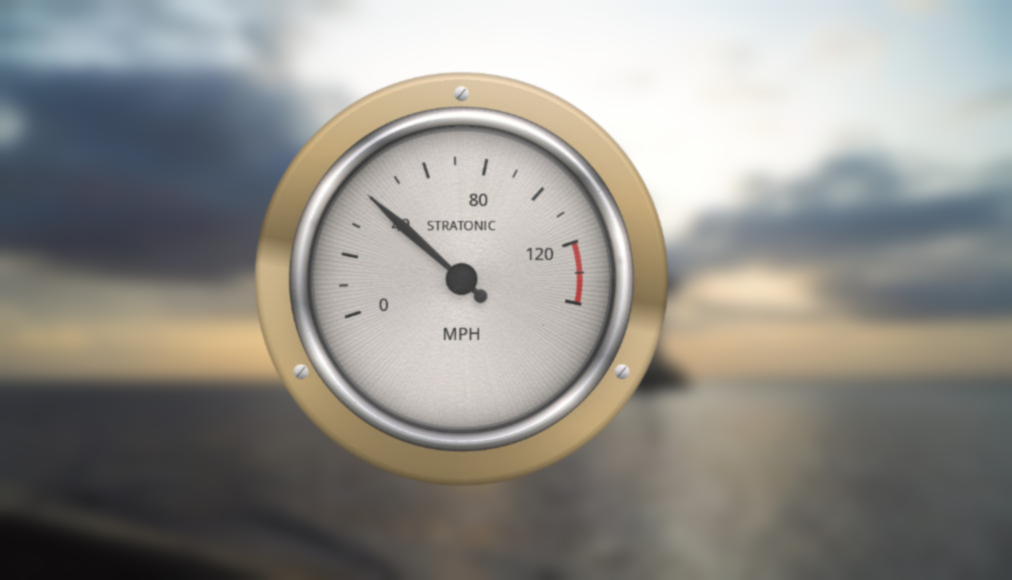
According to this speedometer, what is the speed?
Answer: 40 mph
